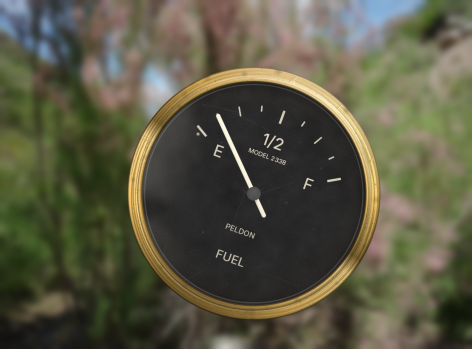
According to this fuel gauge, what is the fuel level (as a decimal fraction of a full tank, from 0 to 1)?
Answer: 0.125
